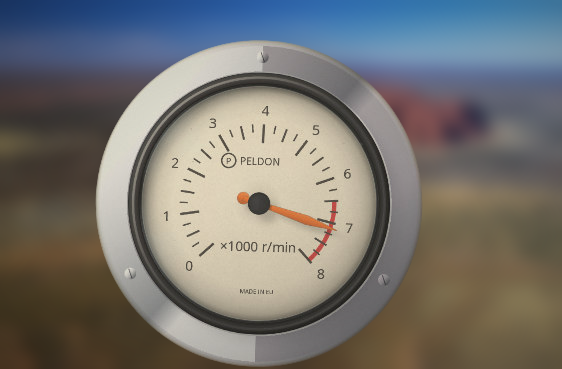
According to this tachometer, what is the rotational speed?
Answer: 7125 rpm
